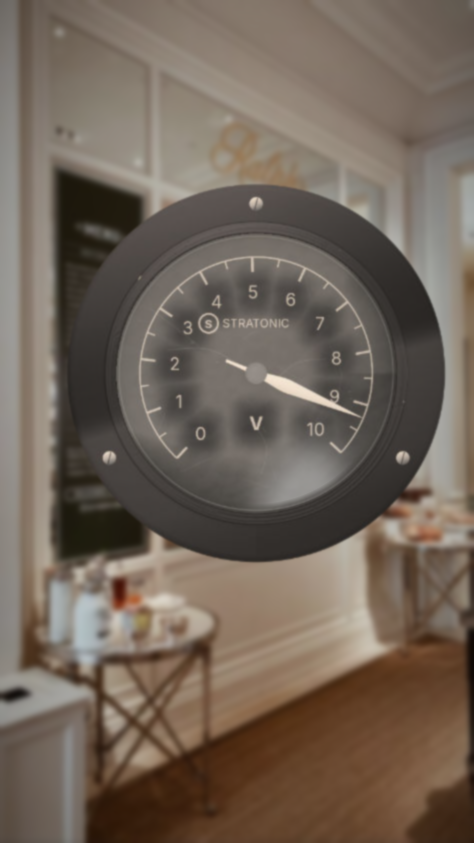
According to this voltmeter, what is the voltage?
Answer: 9.25 V
